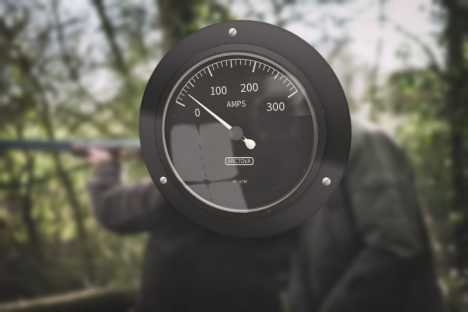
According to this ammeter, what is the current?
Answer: 30 A
